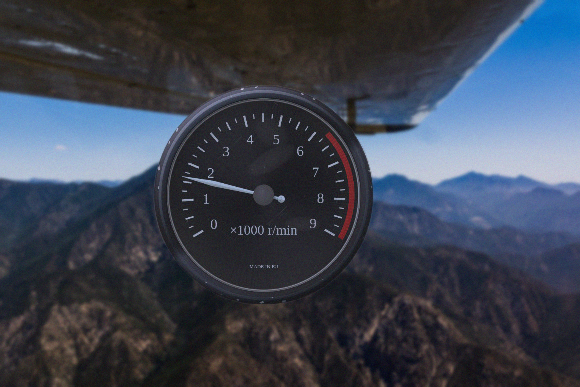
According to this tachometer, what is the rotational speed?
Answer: 1625 rpm
